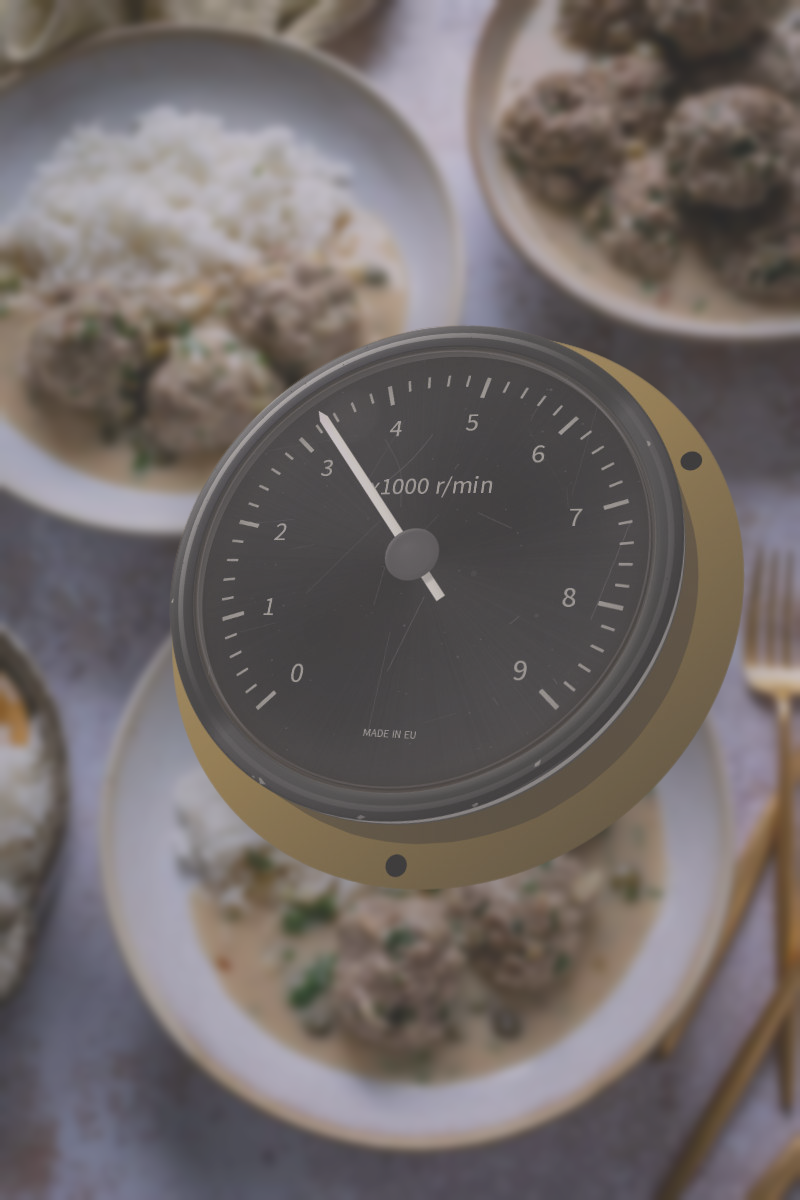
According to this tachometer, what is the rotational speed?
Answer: 3300 rpm
